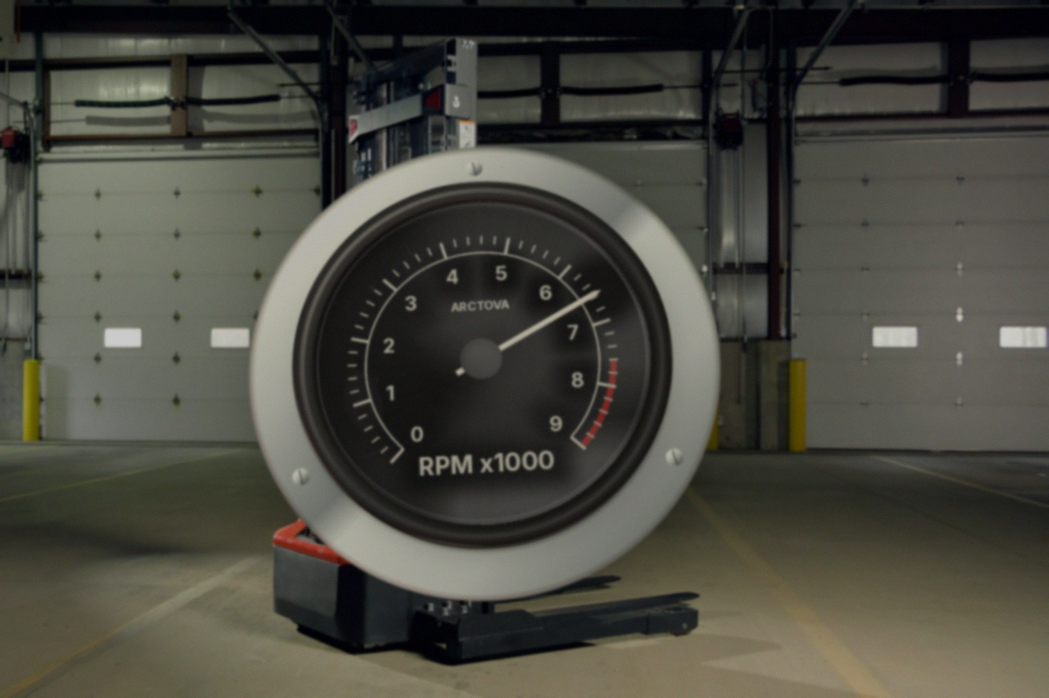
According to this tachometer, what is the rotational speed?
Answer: 6600 rpm
